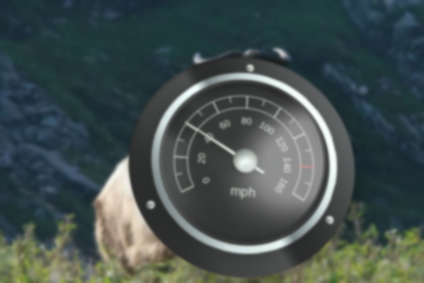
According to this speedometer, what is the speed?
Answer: 40 mph
